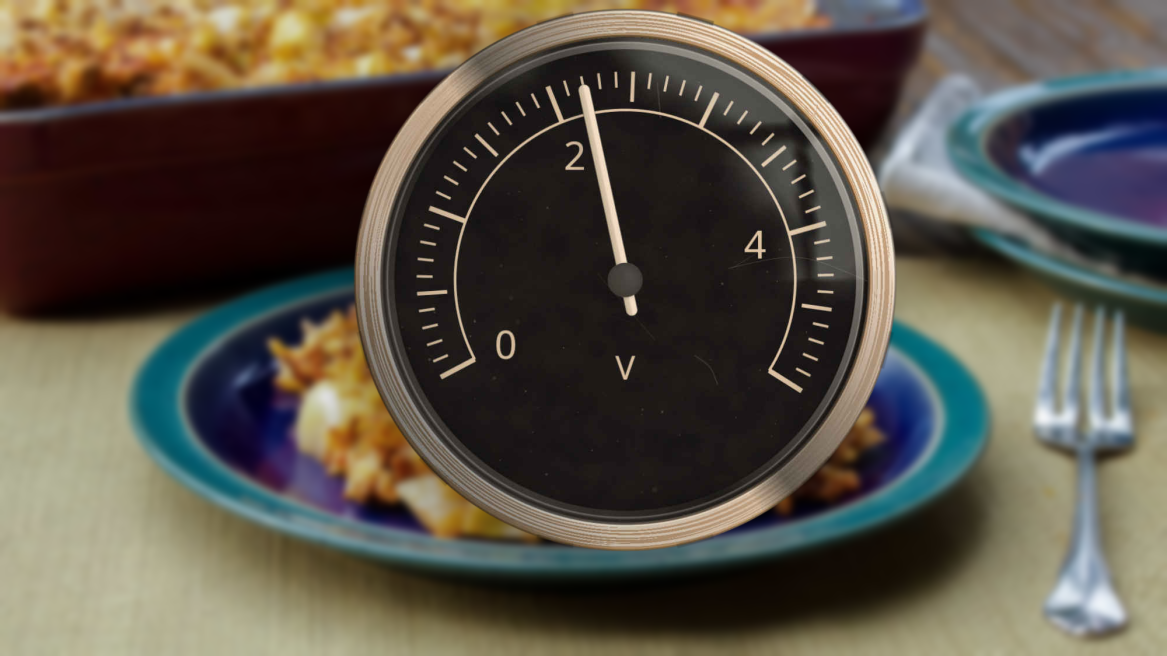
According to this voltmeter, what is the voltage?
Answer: 2.2 V
